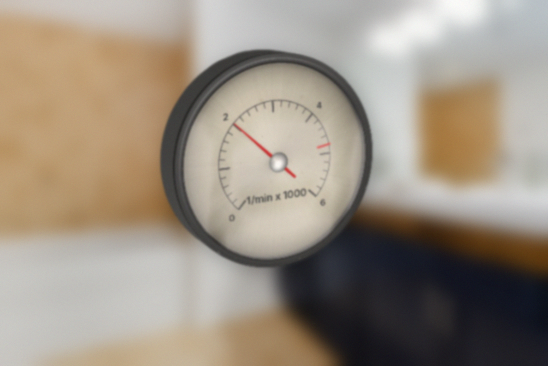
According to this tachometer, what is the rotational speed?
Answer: 2000 rpm
